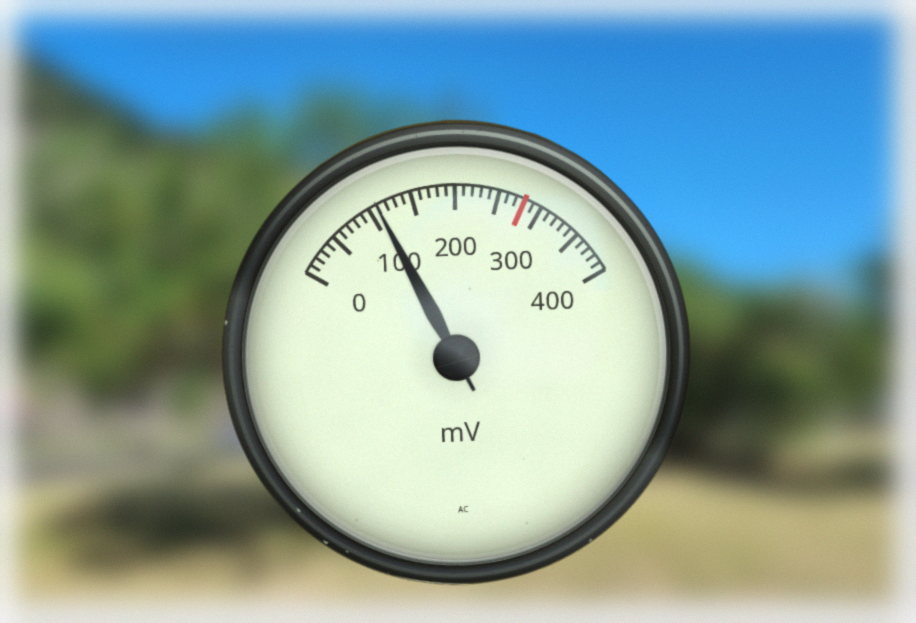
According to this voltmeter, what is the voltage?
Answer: 110 mV
